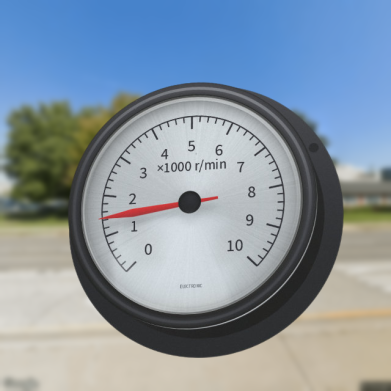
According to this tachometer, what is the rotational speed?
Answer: 1400 rpm
